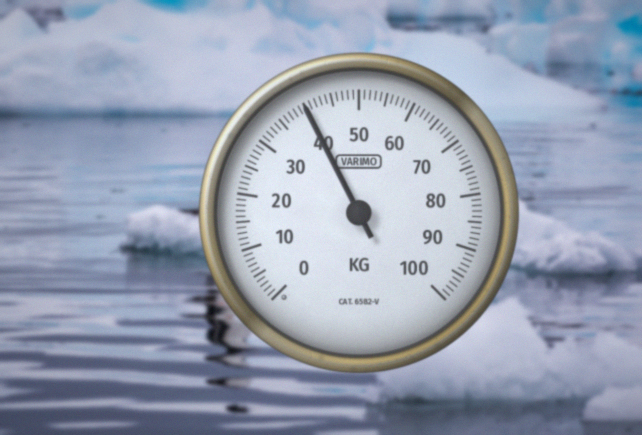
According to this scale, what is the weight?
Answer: 40 kg
